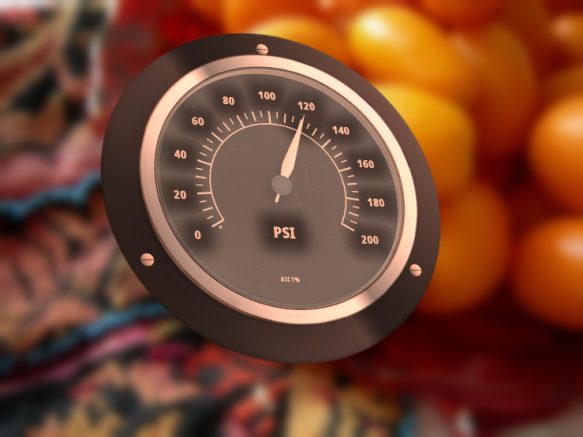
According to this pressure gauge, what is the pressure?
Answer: 120 psi
